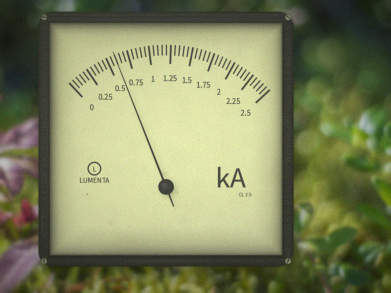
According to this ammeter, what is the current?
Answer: 0.6 kA
